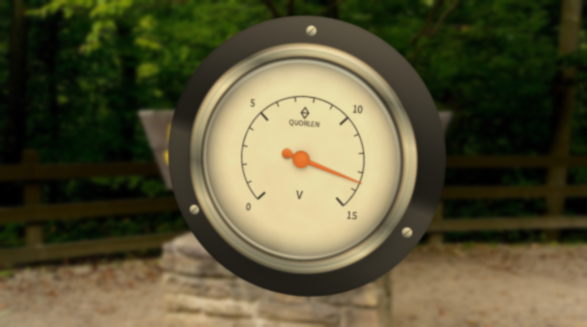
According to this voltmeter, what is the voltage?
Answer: 13.5 V
